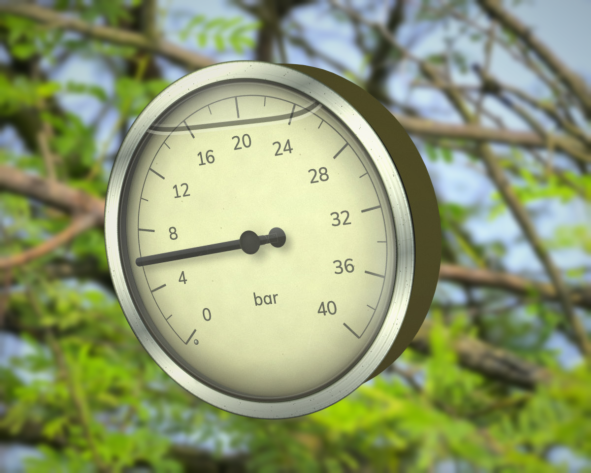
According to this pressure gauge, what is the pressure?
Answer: 6 bar
